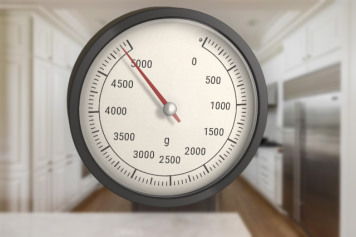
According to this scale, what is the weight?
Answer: 4900 g
